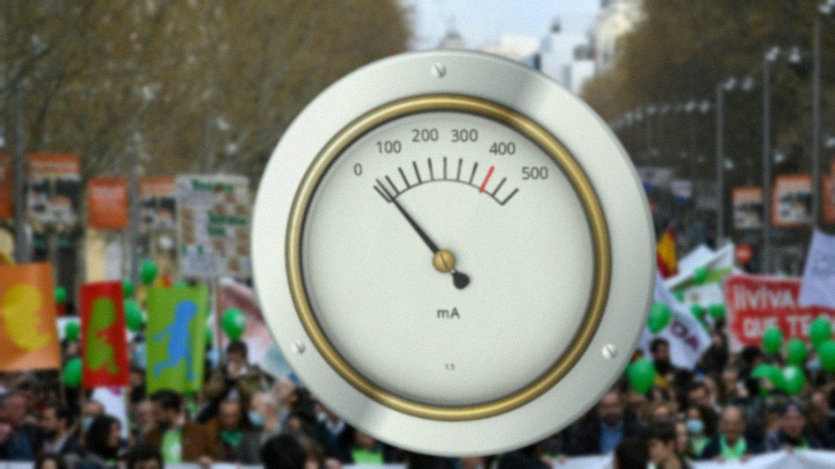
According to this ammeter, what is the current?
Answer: 25 mA
